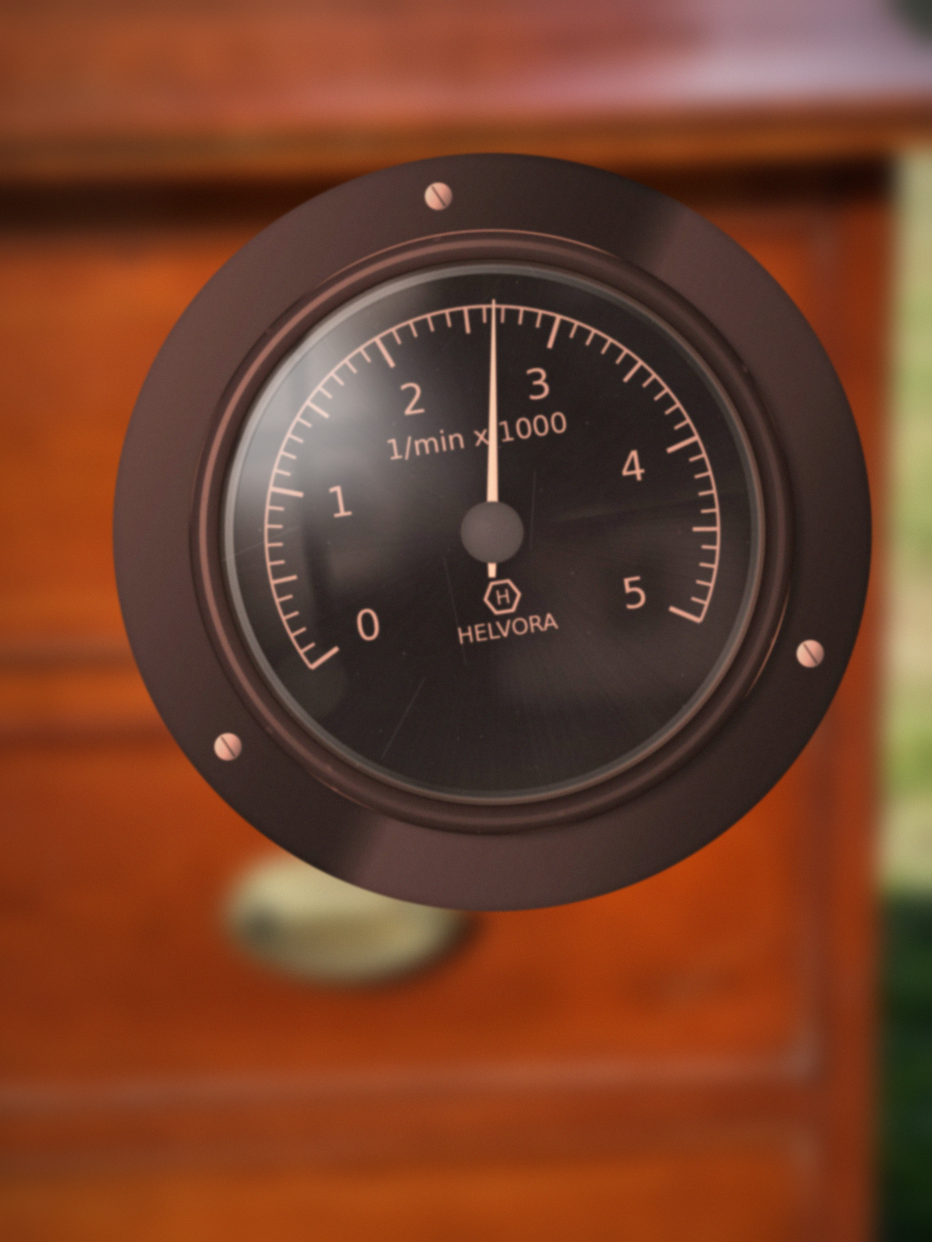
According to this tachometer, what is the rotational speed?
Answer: 2650 rpm
